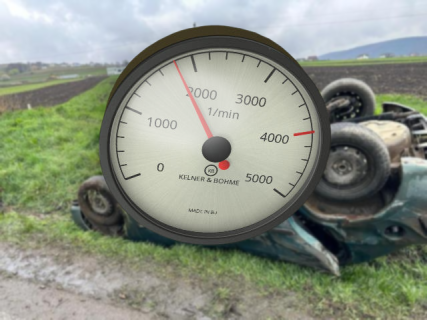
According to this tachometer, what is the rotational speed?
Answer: 1800 rpm
